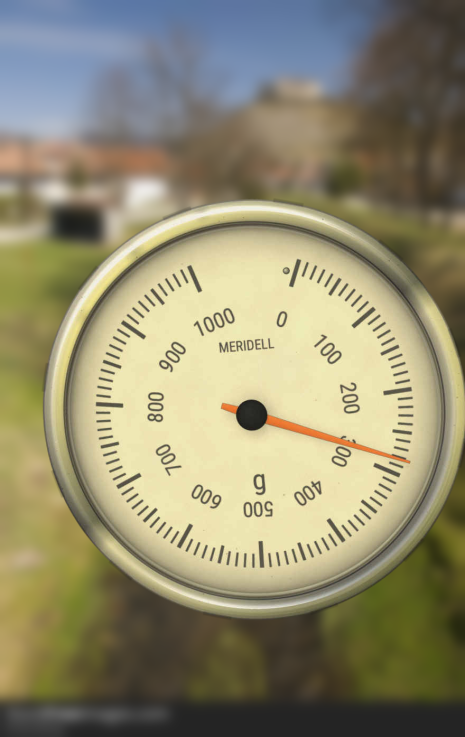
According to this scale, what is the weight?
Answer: 280 g
